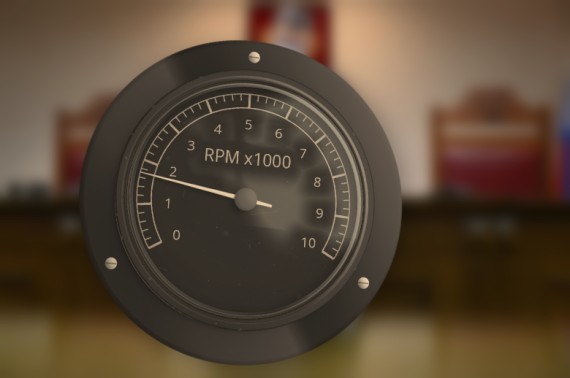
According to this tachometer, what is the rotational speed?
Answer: 1700 rpm
